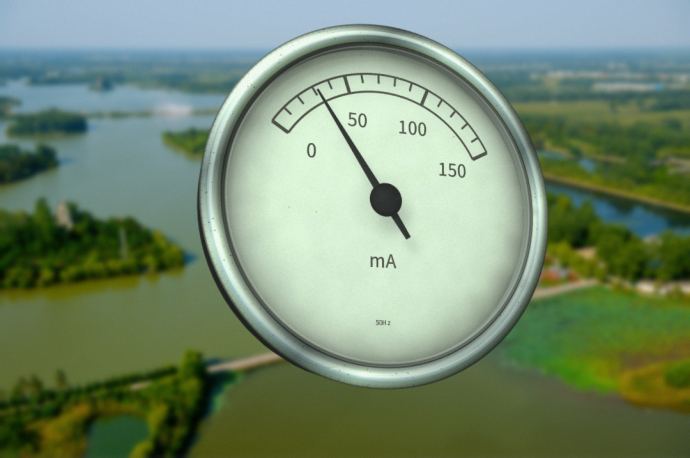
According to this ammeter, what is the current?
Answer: 30 mA
